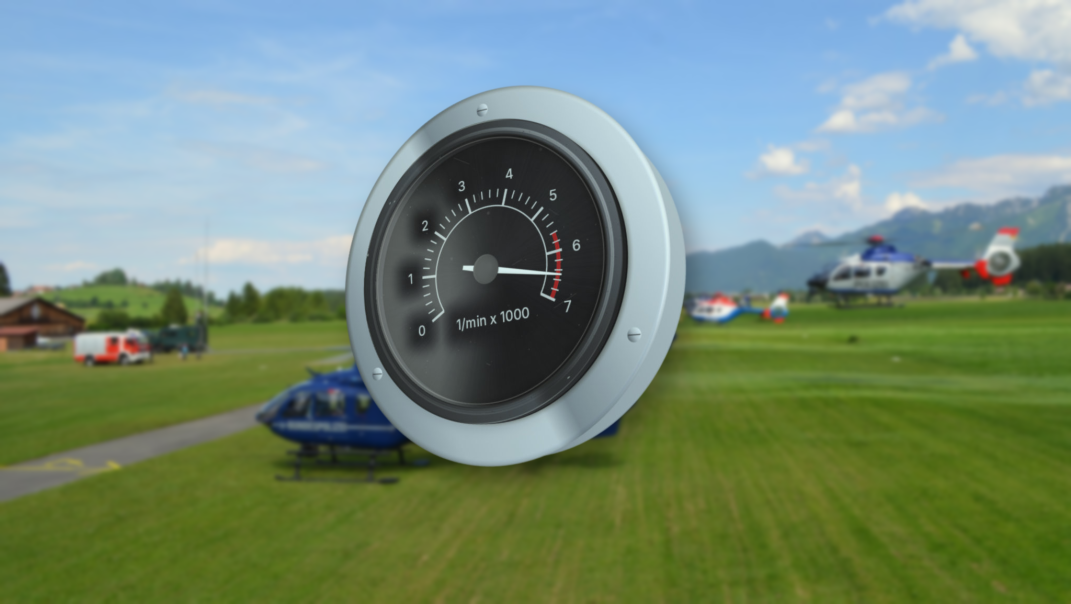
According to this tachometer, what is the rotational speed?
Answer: 6500 rpm
